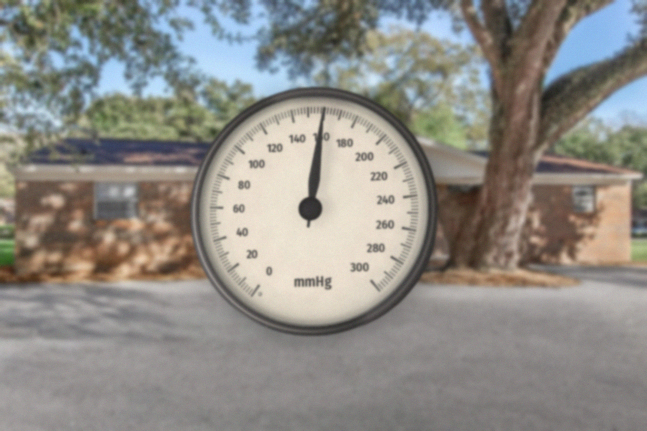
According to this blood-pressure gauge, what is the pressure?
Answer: 160 mmHg
